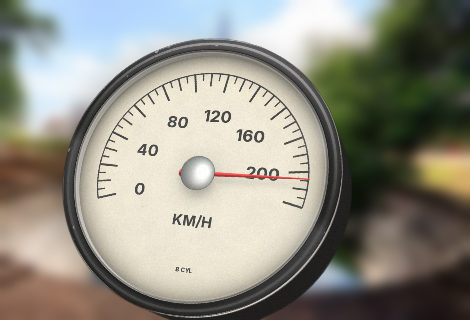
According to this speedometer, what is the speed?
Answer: 205 km/h
